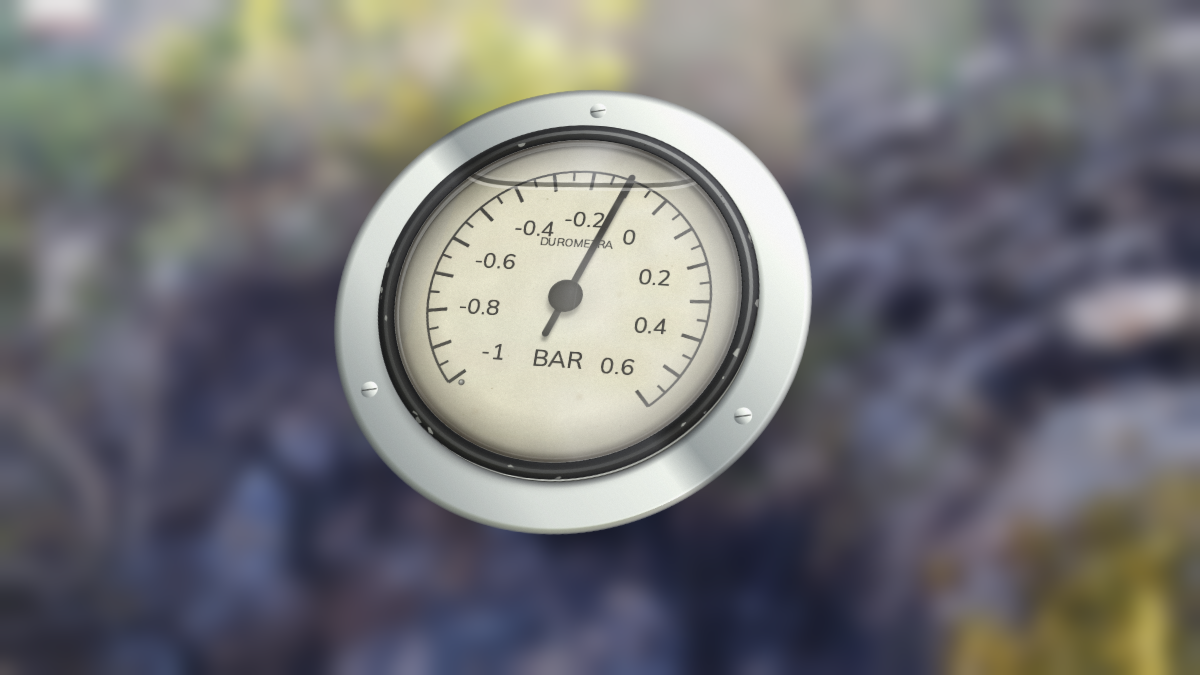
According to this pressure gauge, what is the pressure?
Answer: -0.1 bar
